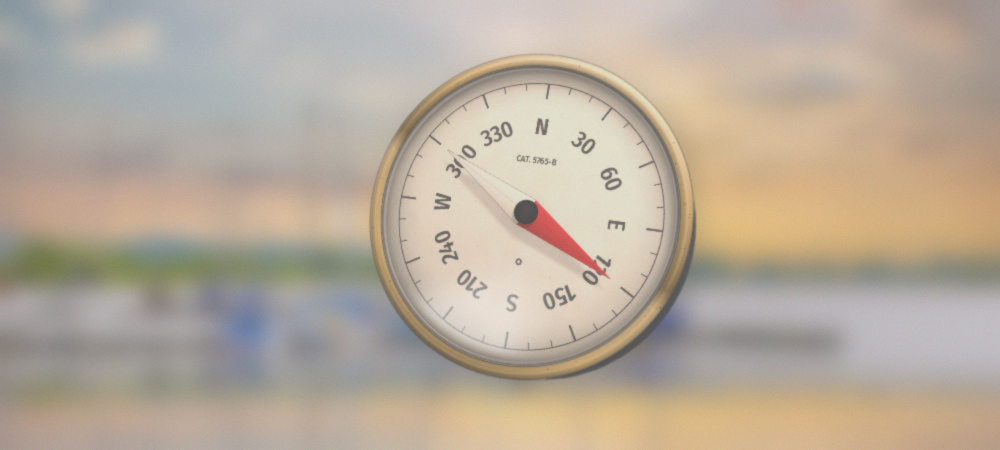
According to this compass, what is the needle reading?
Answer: 120 °
